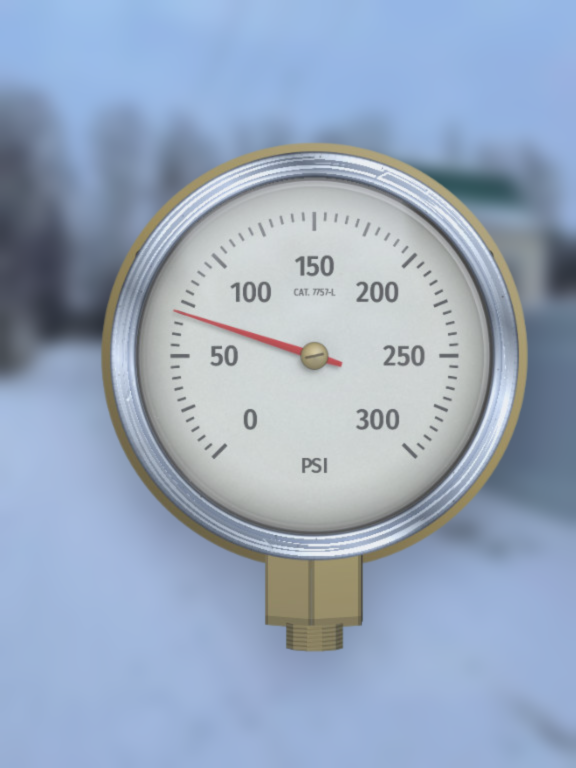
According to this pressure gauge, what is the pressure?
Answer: 70 psi
